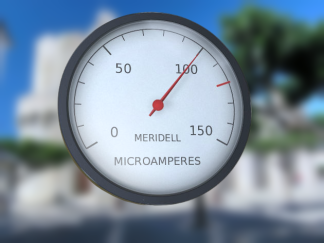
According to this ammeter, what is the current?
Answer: 100 µA
